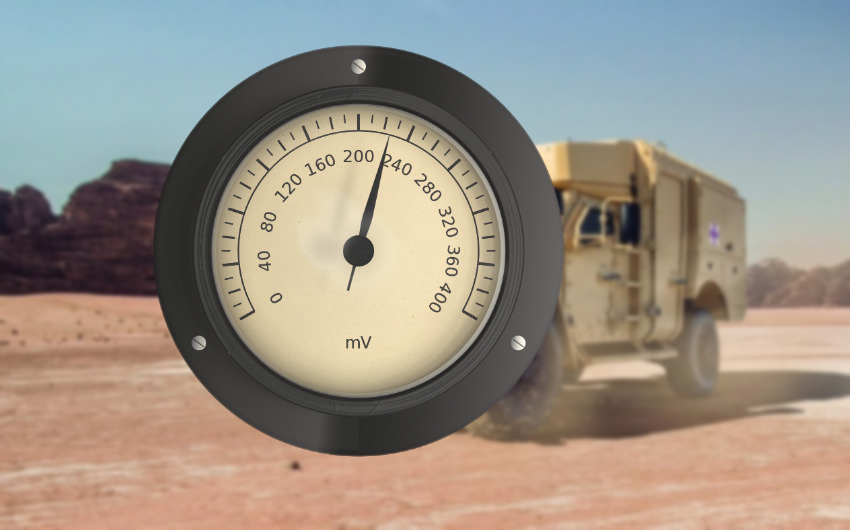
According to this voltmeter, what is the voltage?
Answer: 225 mV
